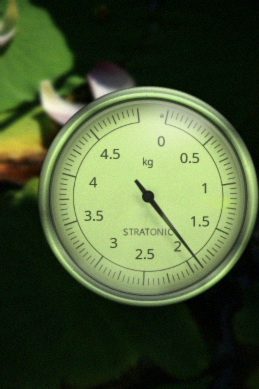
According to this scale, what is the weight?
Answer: 1.9 kg
